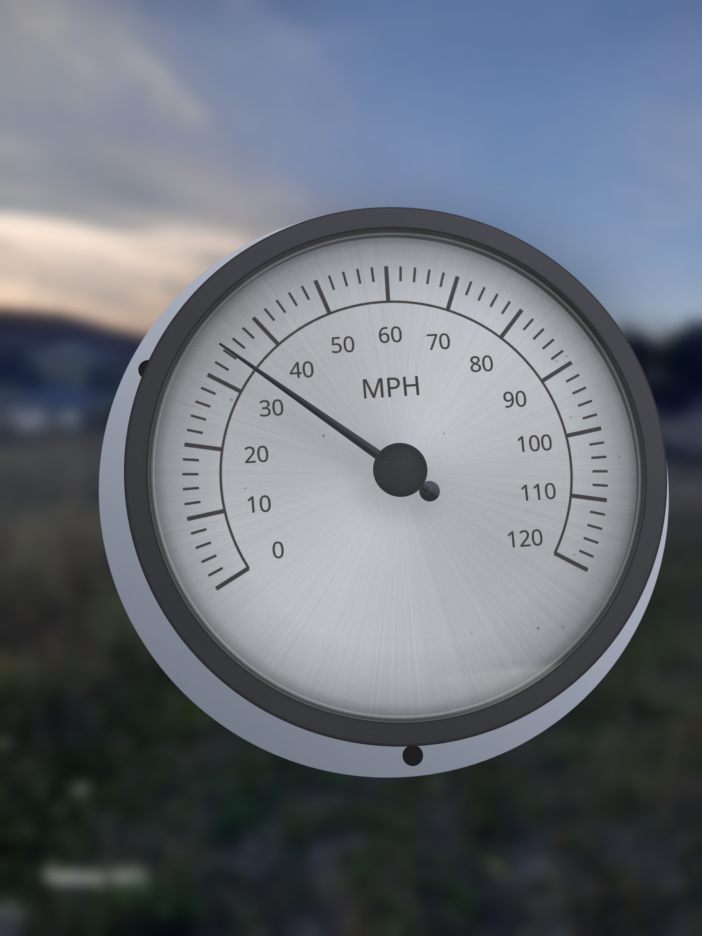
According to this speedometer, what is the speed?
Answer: 34 mph
